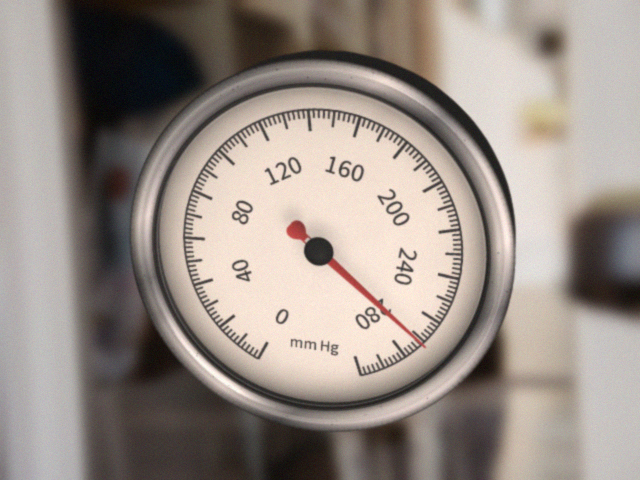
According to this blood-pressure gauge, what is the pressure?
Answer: 270 mmHg
